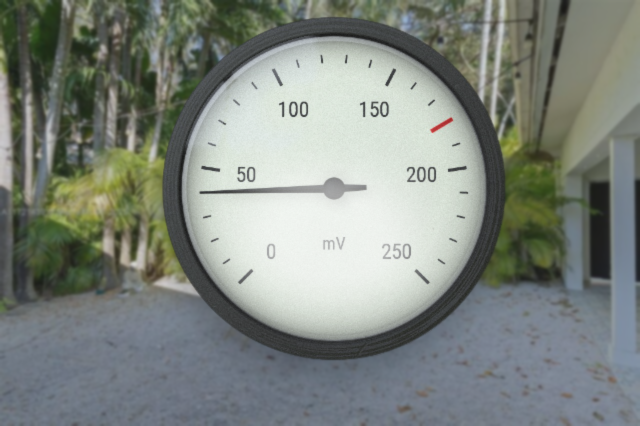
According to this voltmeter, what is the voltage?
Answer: 40 mV
